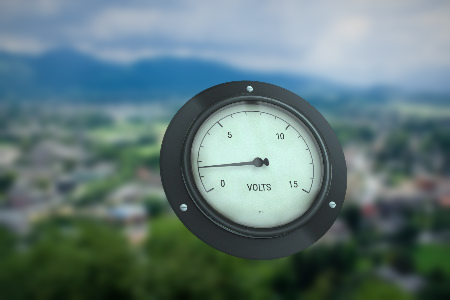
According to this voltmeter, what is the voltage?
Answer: 1.5 V
